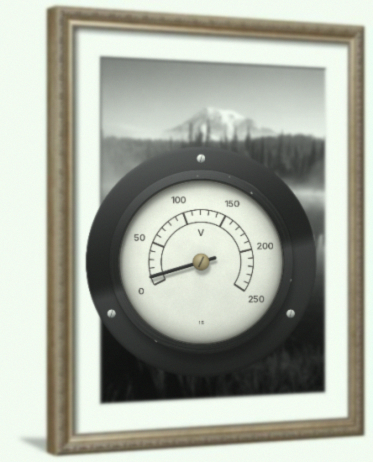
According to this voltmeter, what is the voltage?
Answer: 10 V
